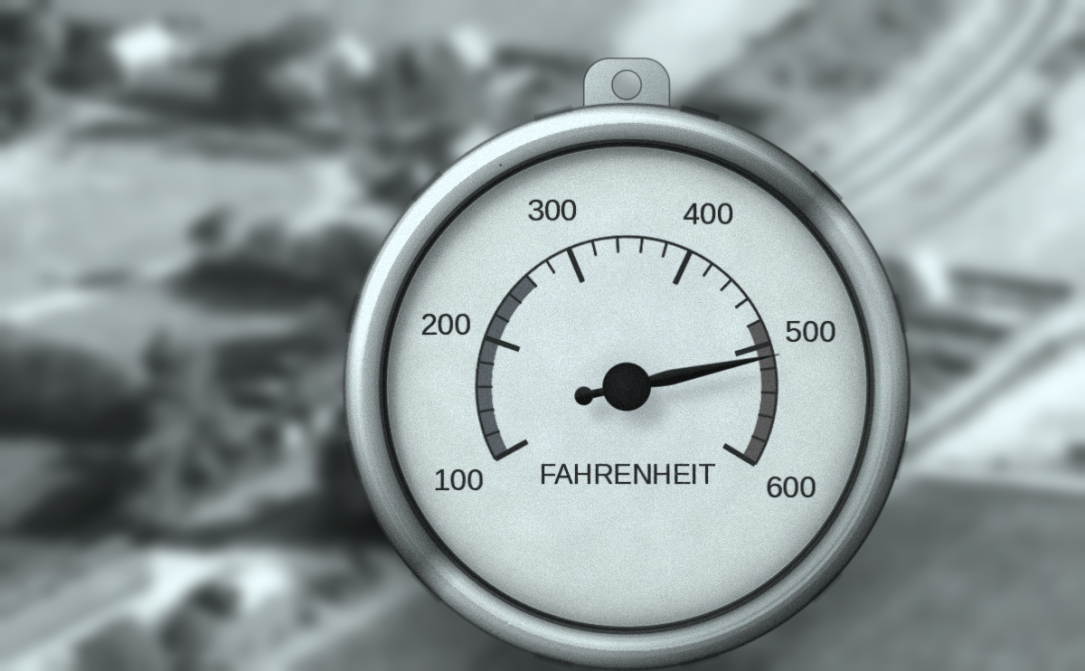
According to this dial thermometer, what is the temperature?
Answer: 510 °F
